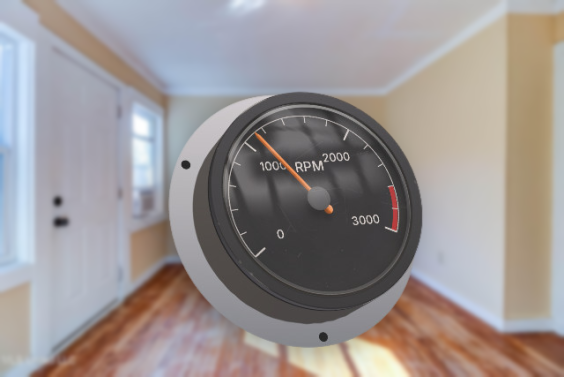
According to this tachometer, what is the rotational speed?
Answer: 1100 rpm
